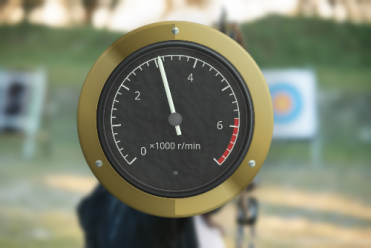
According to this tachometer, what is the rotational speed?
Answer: 3100 rpm
